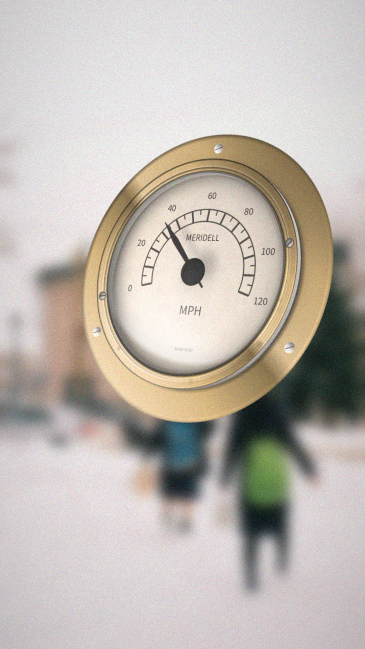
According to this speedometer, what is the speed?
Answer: 35 mph
